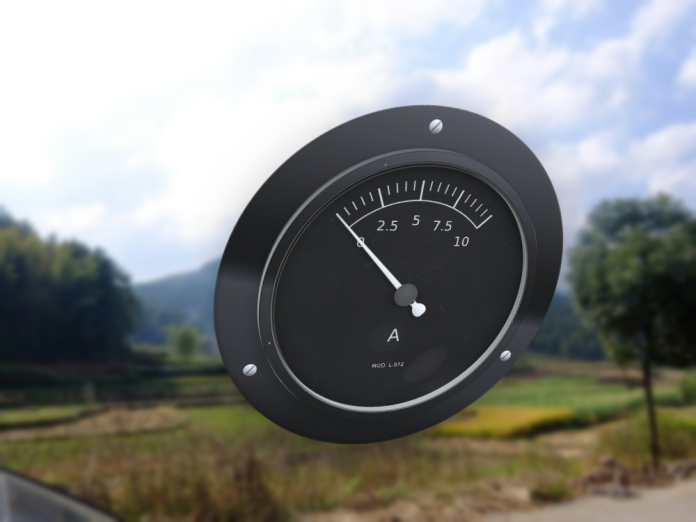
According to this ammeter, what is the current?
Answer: 0 A
